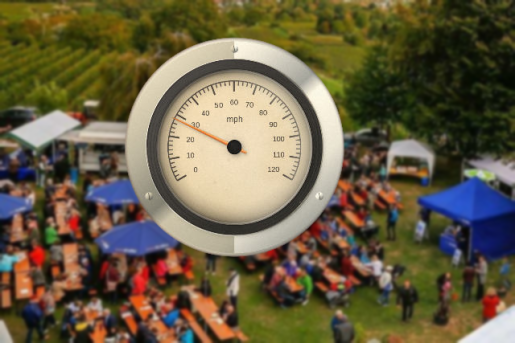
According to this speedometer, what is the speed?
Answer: 28 mph
